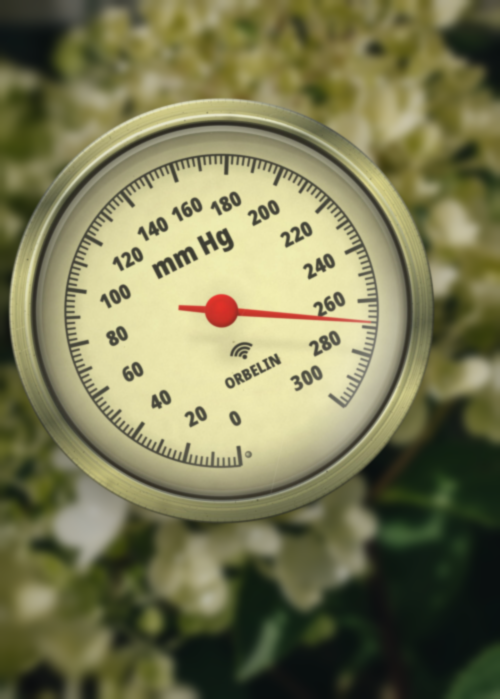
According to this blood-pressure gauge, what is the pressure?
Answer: 268 mmHg
